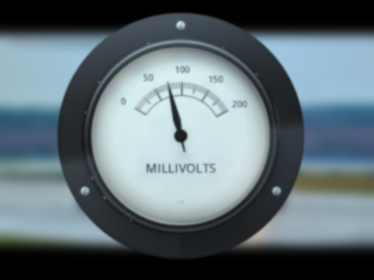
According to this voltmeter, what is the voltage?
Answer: 75 mV
